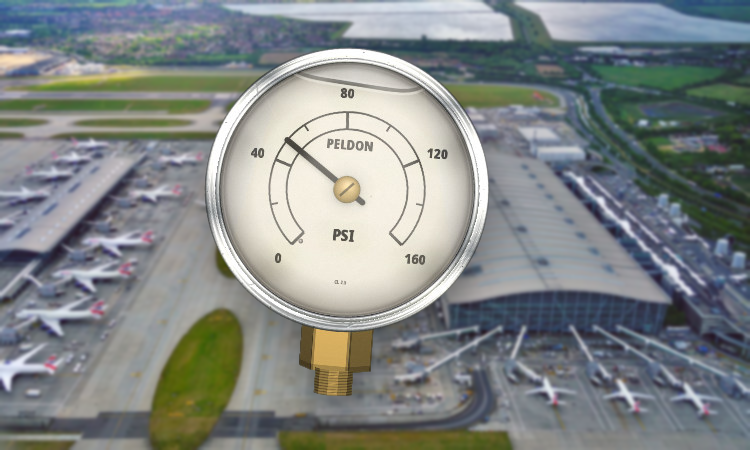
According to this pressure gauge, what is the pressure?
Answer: 50 psi
